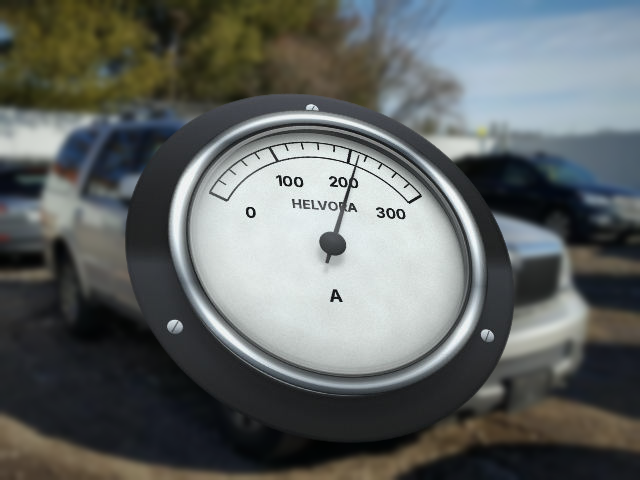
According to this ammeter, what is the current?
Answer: 210 A
